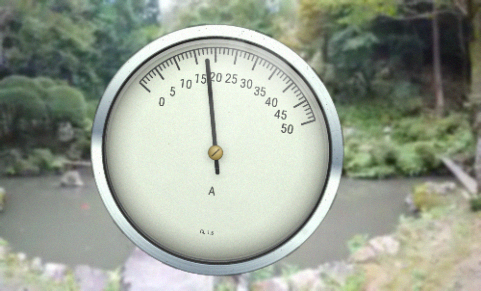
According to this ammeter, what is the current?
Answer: 18 A
